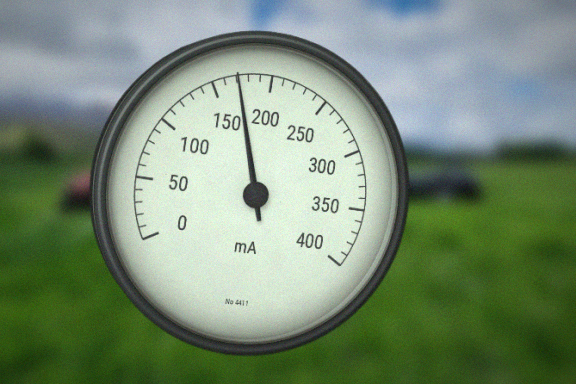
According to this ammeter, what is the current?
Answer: 170 mA
